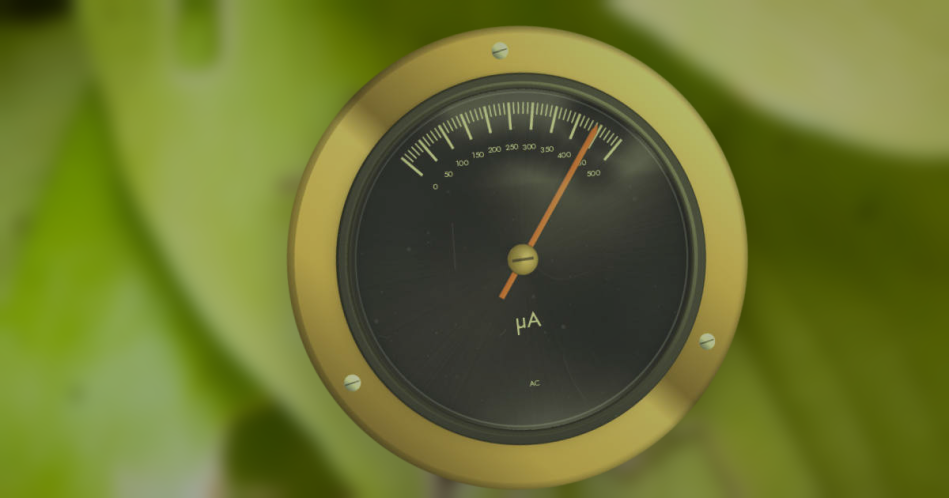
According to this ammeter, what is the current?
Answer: 440 µA
